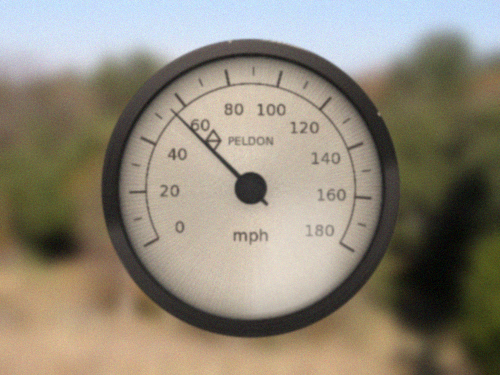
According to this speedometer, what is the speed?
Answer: 55 mph
